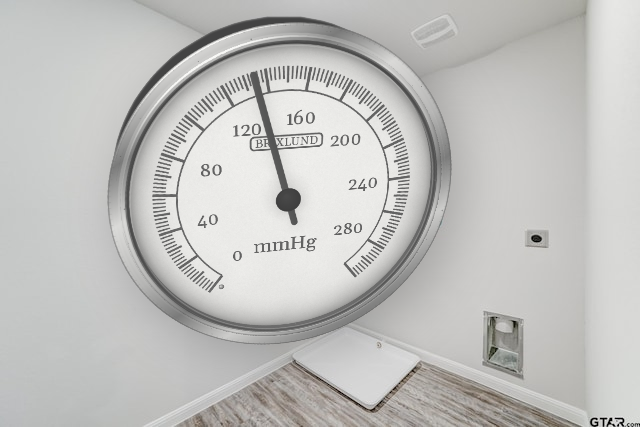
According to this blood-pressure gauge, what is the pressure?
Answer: 134 mmHg
